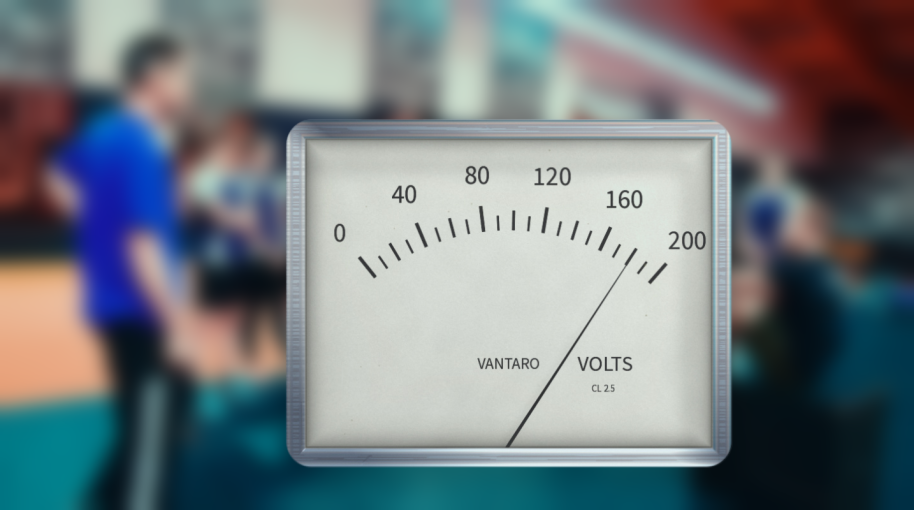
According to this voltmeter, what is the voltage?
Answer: 180 V
